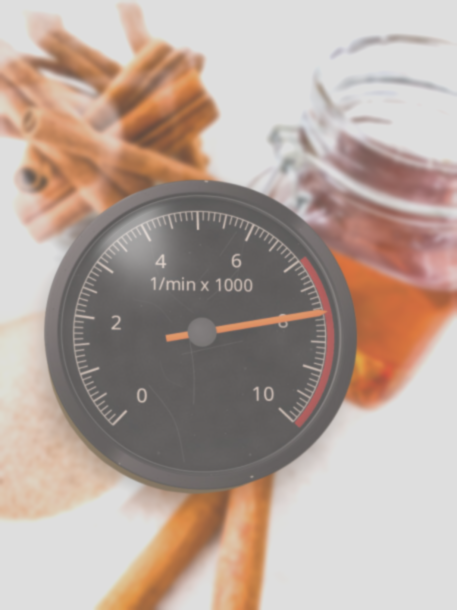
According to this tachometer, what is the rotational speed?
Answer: 8000 rpm
